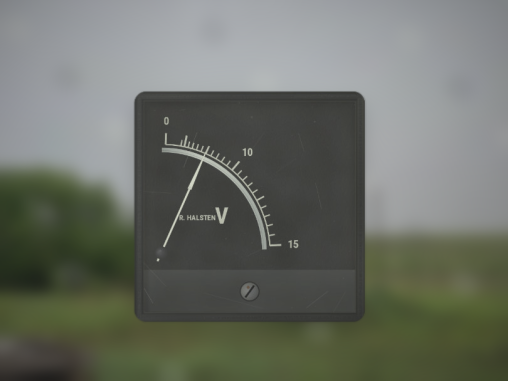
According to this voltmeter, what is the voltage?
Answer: 7.5 V
